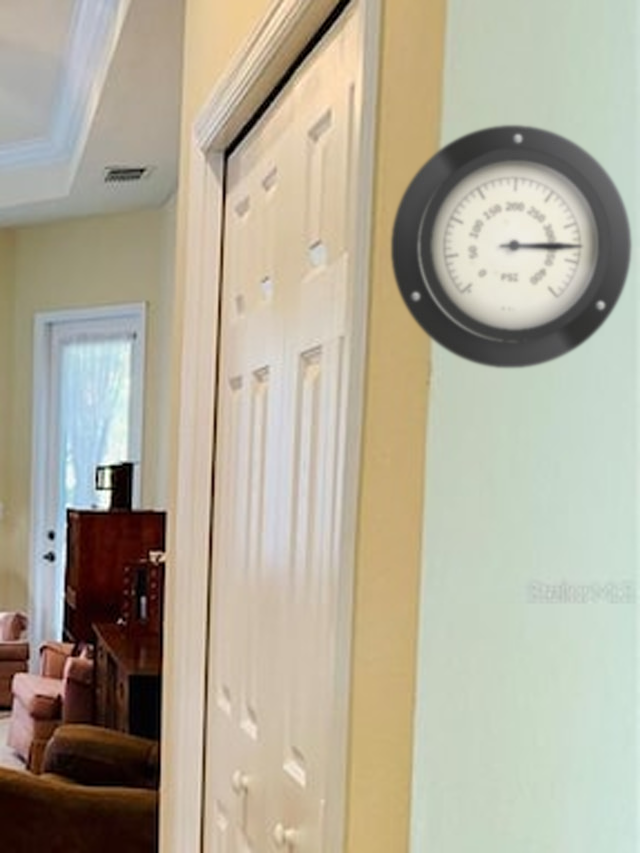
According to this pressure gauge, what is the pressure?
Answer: 330 psi
